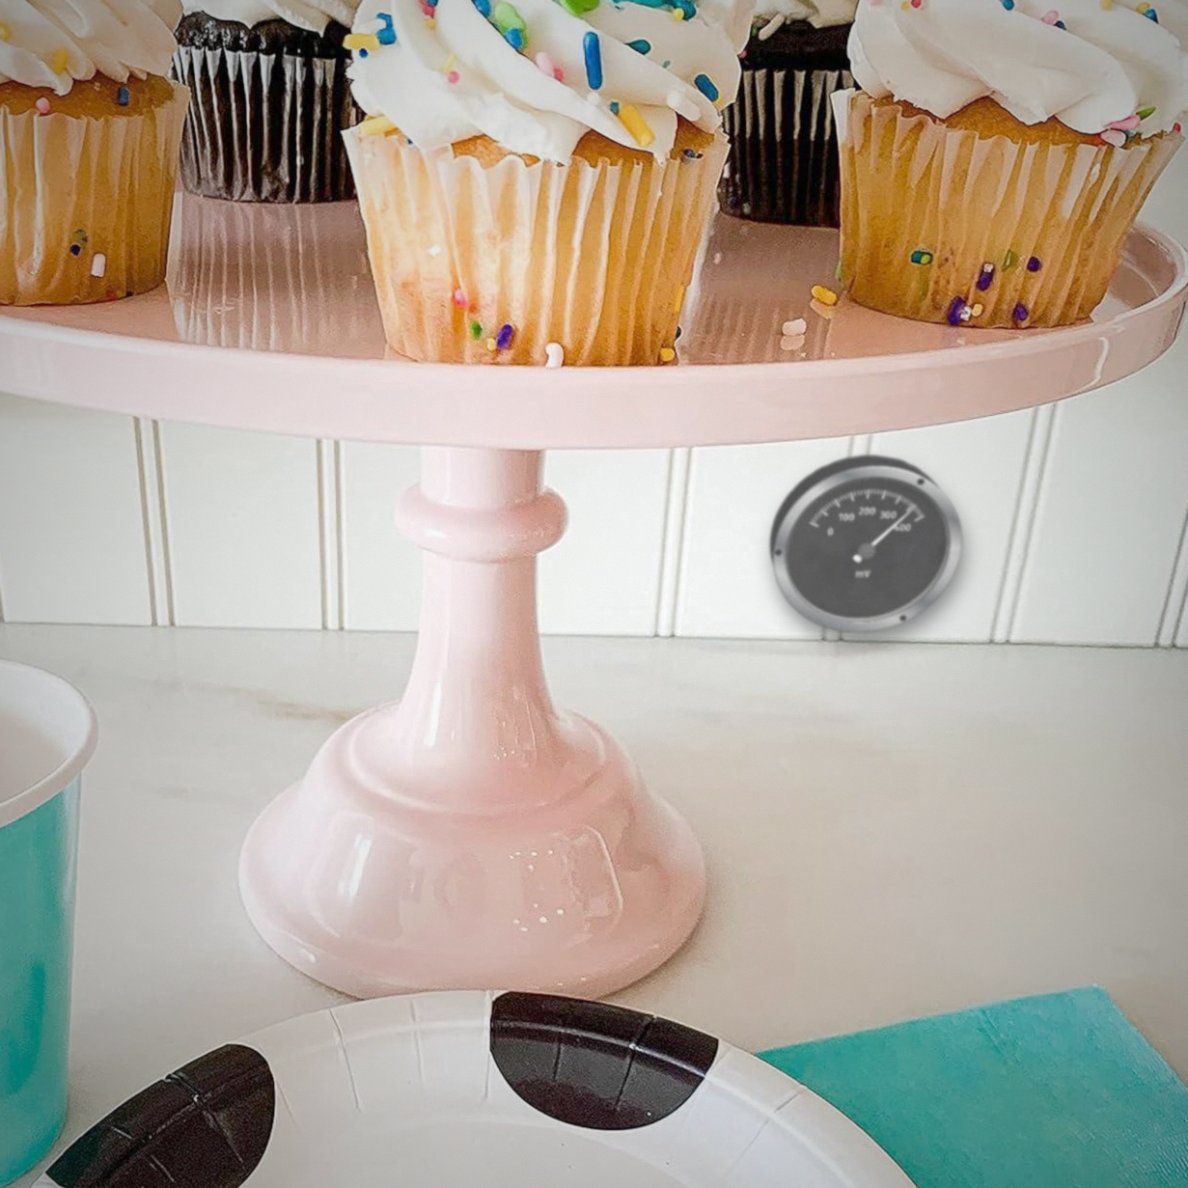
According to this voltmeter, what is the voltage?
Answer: 350 mV
